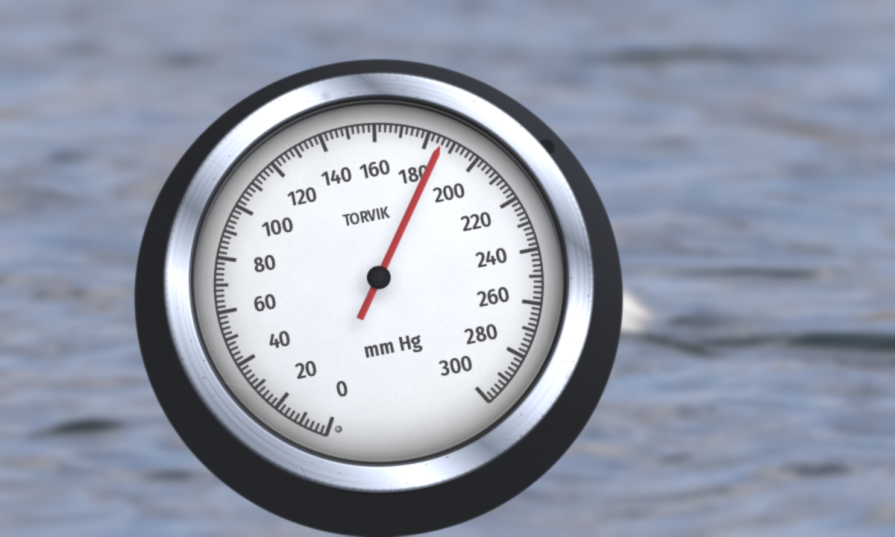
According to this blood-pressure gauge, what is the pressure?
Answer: 186 mmHg
